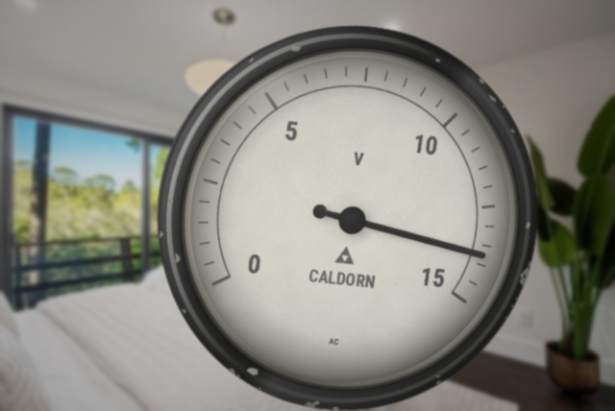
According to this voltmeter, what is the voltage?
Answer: 13.75 V
